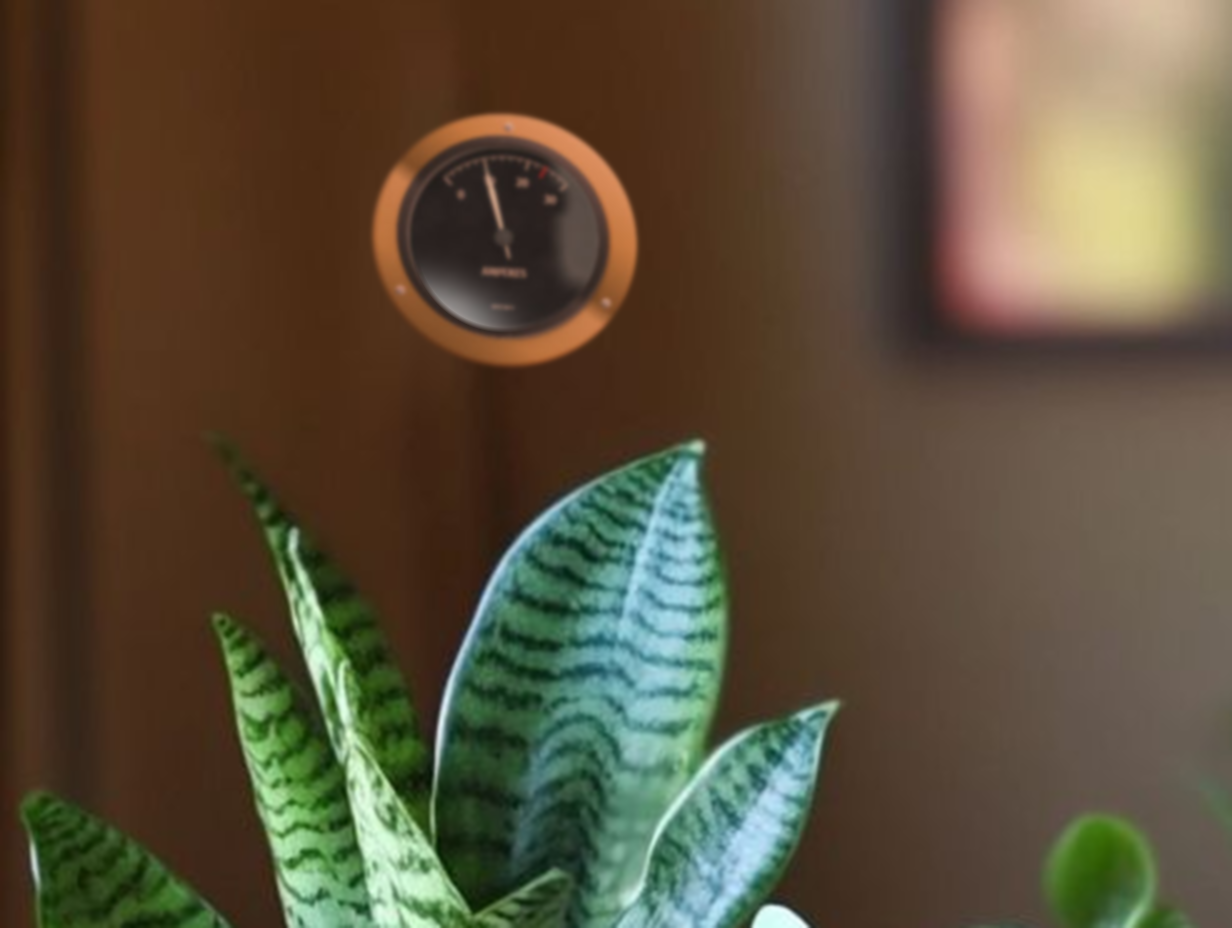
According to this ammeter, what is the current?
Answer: 10 A
